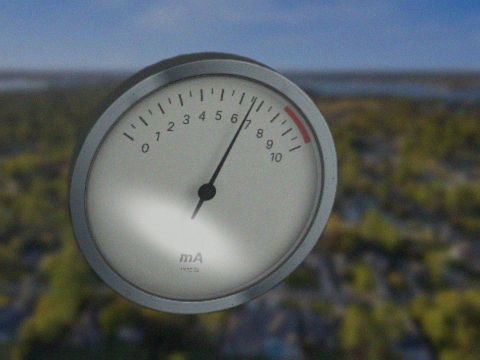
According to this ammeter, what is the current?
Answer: 6.5 mA
